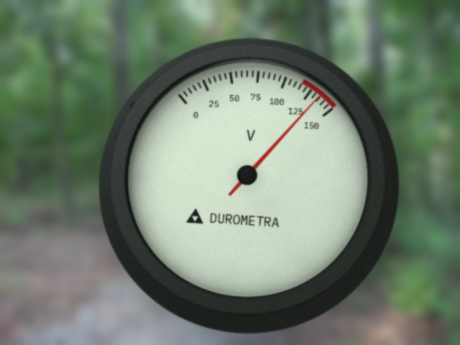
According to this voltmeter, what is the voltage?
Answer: 135 V
